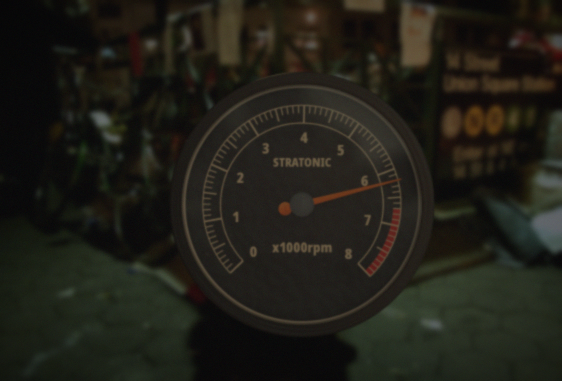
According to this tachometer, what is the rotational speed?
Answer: 6200 rpm
